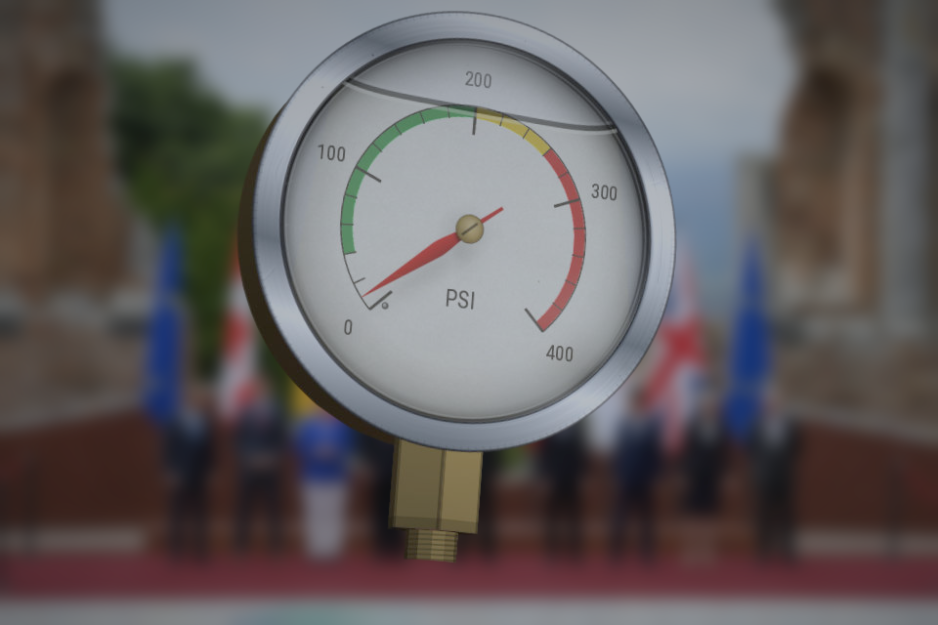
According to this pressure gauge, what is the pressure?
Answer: 10 psi
